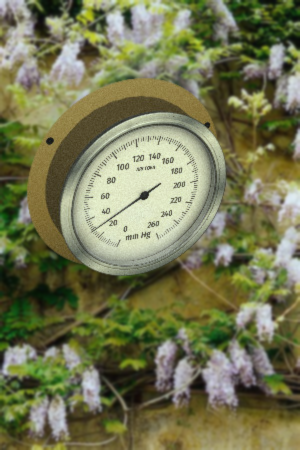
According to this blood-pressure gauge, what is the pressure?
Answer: 30 mmHg
